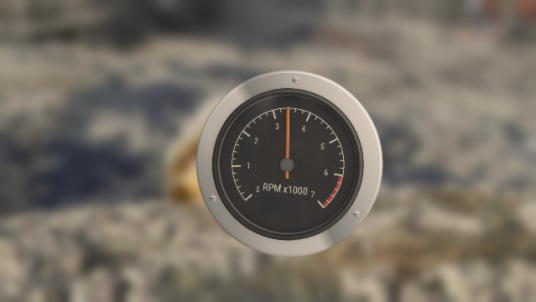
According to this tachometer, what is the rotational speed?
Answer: 3400 rpm
